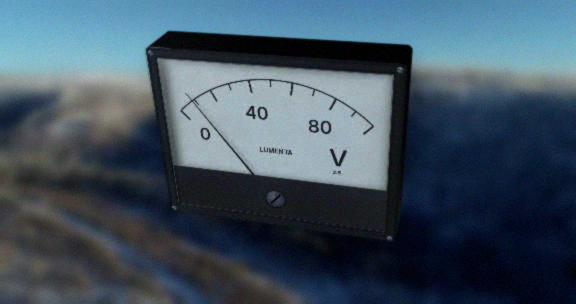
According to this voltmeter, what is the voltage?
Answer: 10 V
